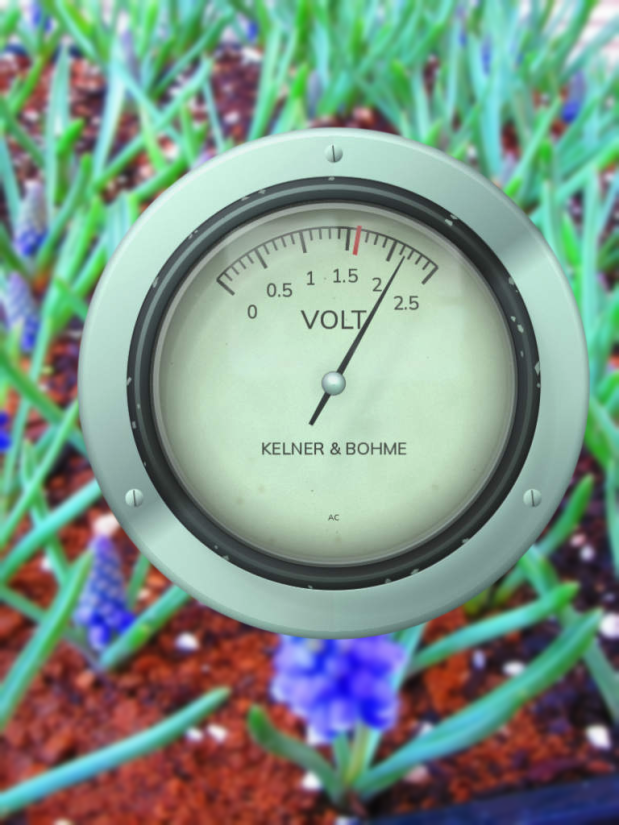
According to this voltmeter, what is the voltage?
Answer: 2.15 V
